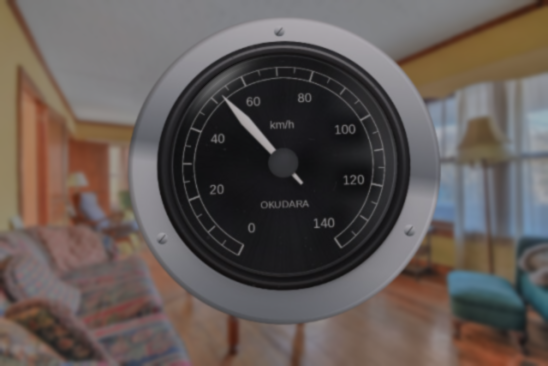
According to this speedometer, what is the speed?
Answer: 52.5 km/h
